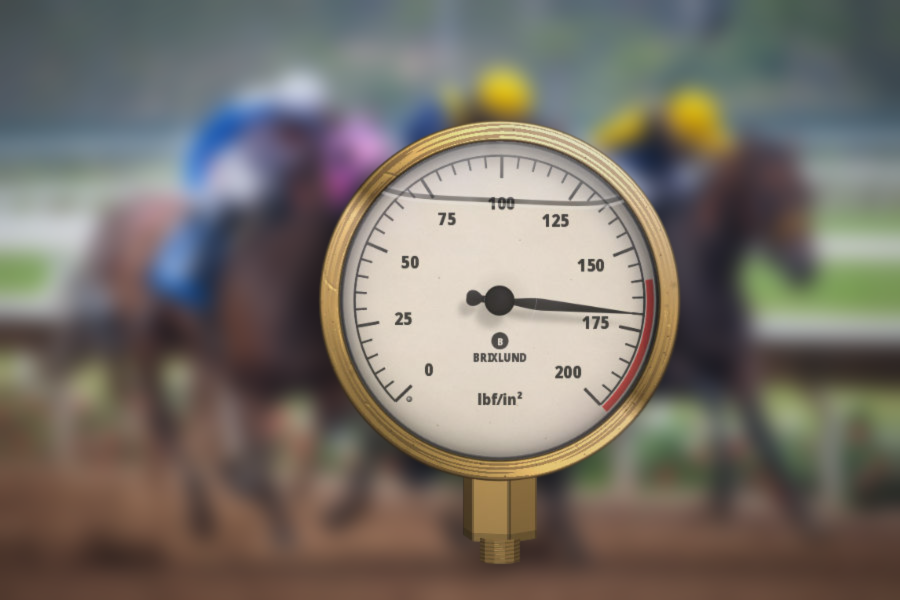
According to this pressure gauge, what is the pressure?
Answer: 170 psi
